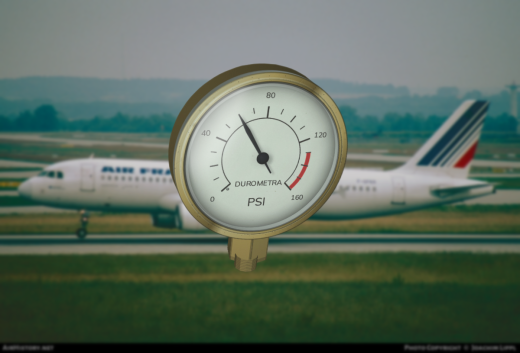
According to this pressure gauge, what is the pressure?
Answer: 60 psi
